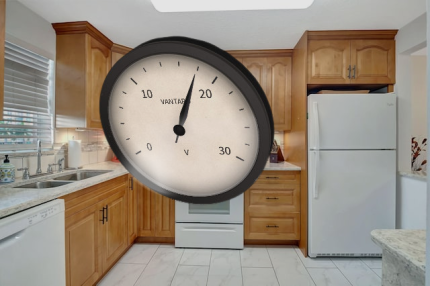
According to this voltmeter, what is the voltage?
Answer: 18 V
